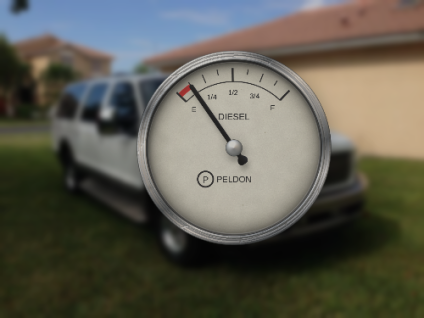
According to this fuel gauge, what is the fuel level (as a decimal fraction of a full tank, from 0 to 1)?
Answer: 0.125
